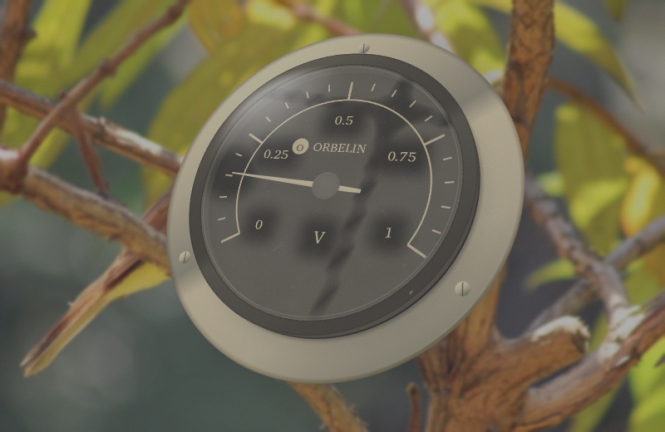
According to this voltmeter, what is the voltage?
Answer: 0.15 V
